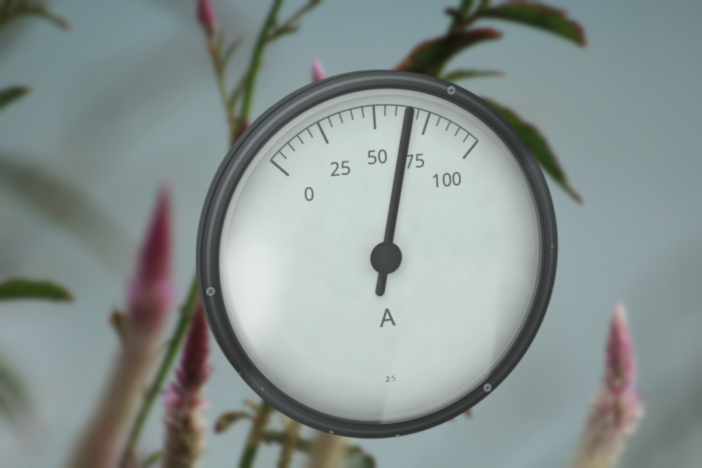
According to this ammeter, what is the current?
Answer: 65 A
